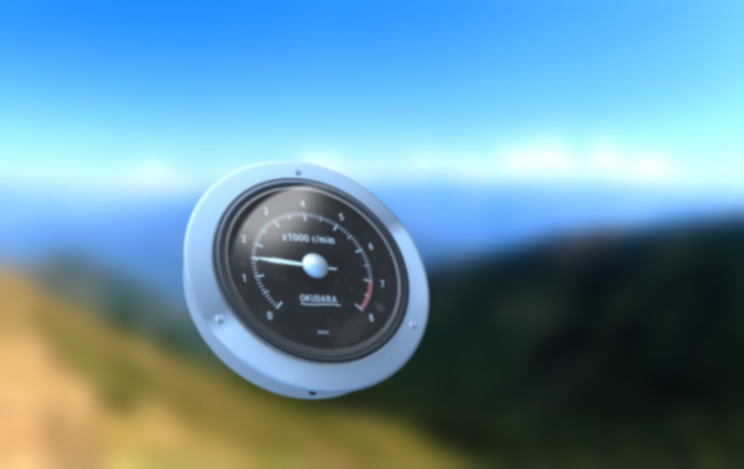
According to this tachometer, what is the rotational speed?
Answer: 1500 rpm
